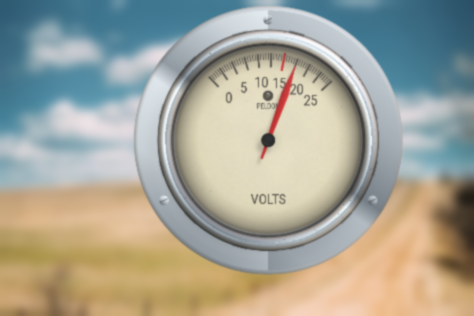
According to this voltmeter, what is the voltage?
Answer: 17.5 V
